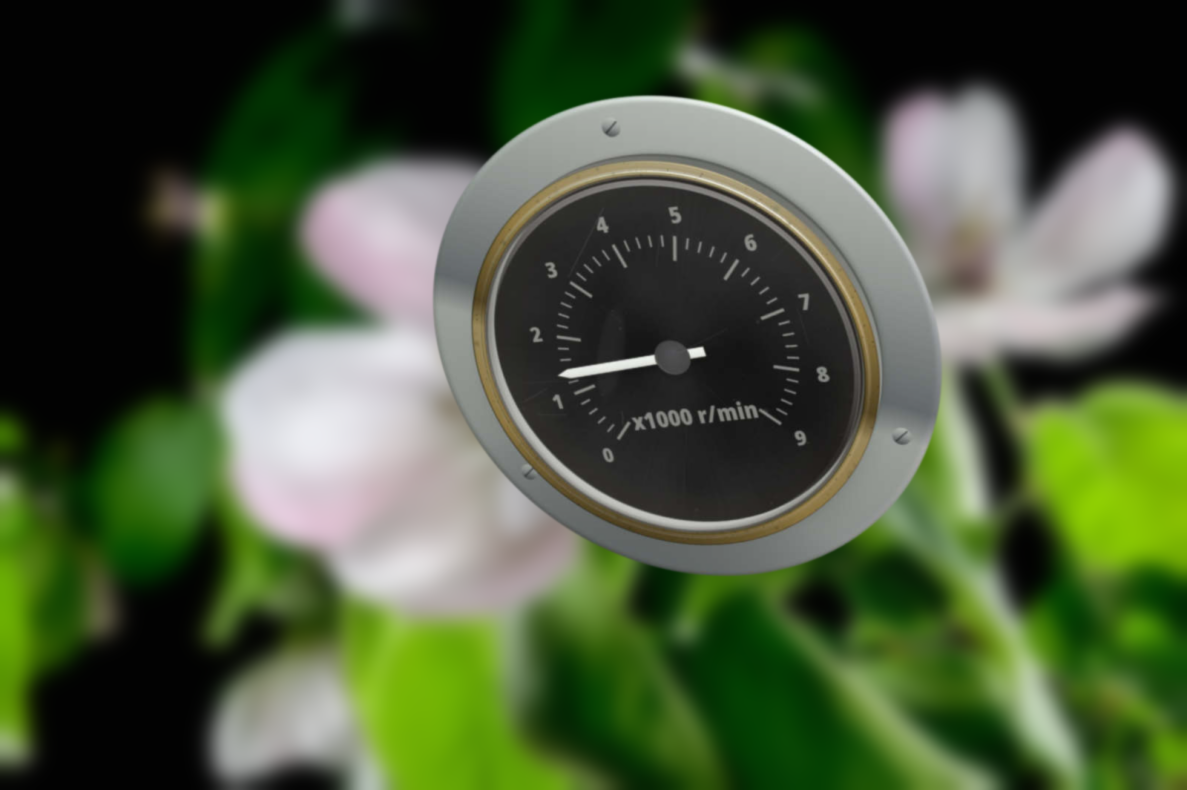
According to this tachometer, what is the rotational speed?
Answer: 1400 rpm
